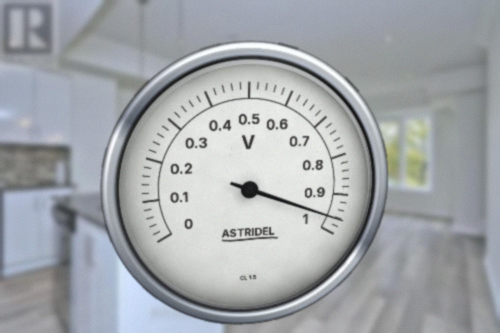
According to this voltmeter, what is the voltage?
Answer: 0.96 V
